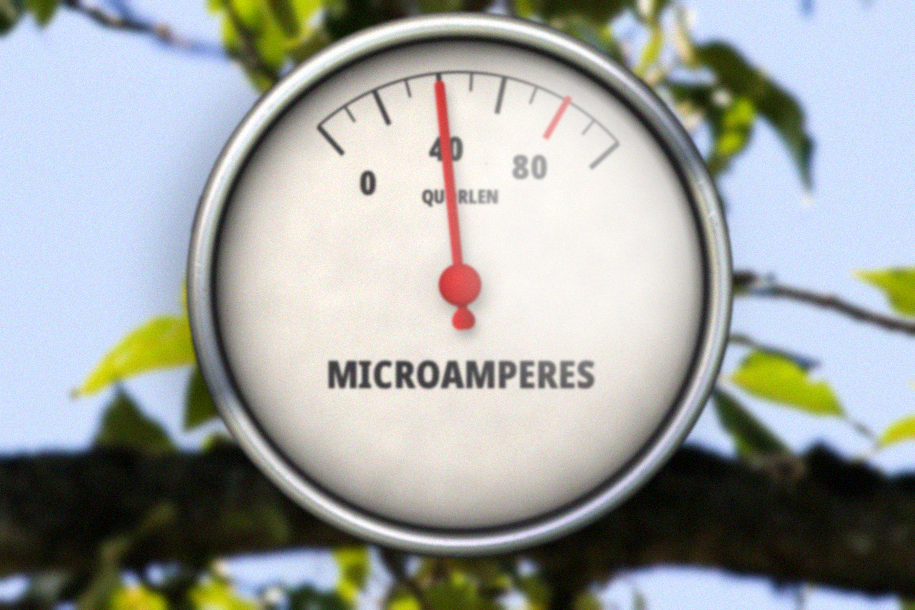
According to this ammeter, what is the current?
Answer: 40 µA
